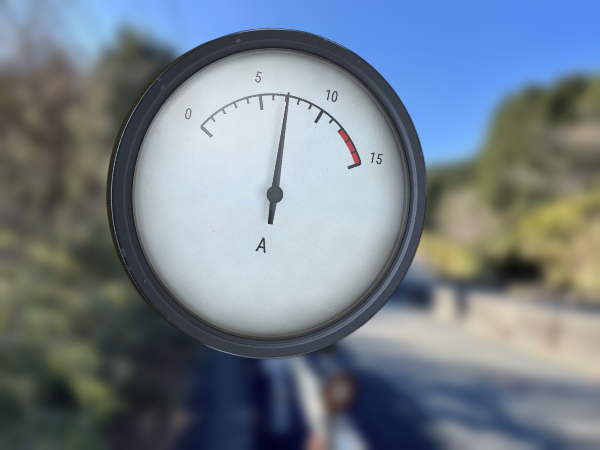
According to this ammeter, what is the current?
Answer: 7 A
